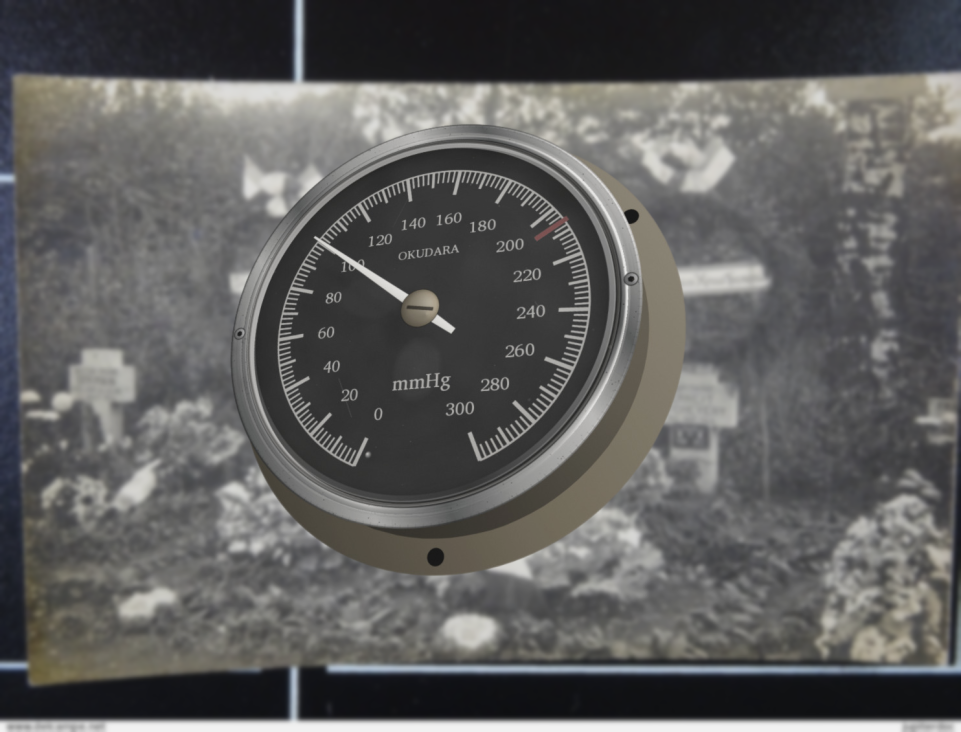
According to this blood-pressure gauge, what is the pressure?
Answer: 100 mmHg
